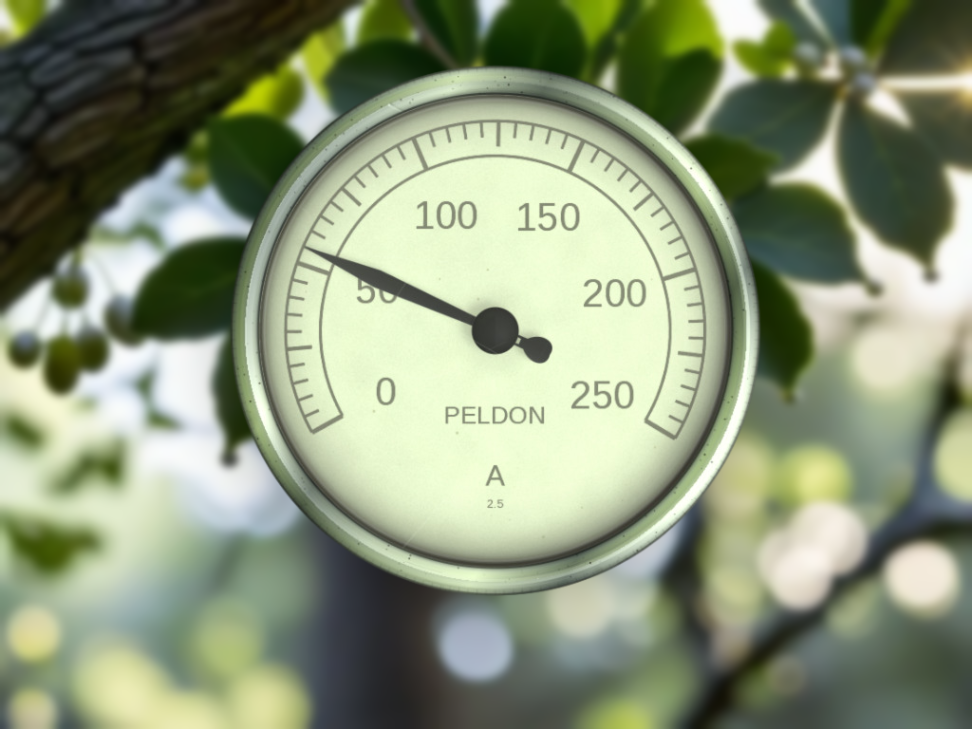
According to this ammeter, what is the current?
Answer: 55 A
